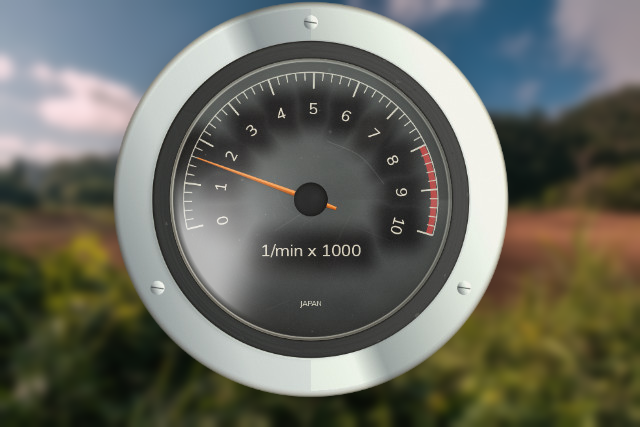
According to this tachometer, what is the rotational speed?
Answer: 1600 rpm
